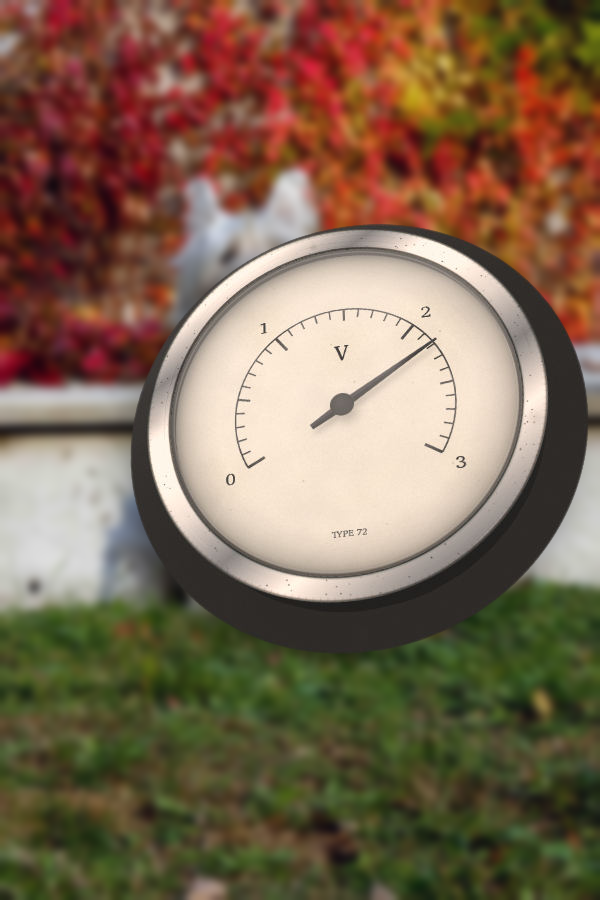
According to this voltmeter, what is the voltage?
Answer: 2.2 V
